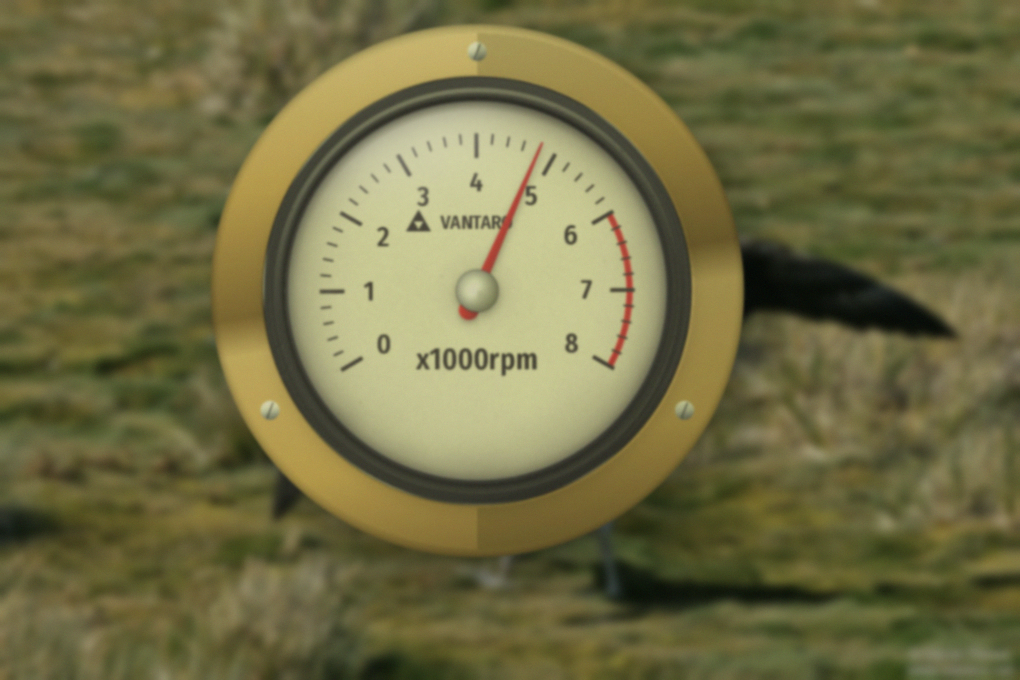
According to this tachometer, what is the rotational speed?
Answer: 4800 rpm
